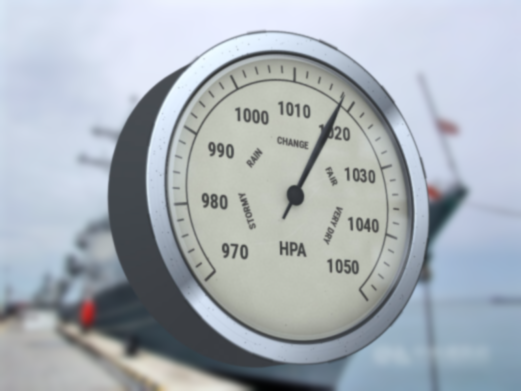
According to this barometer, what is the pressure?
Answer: 1018 hPa
